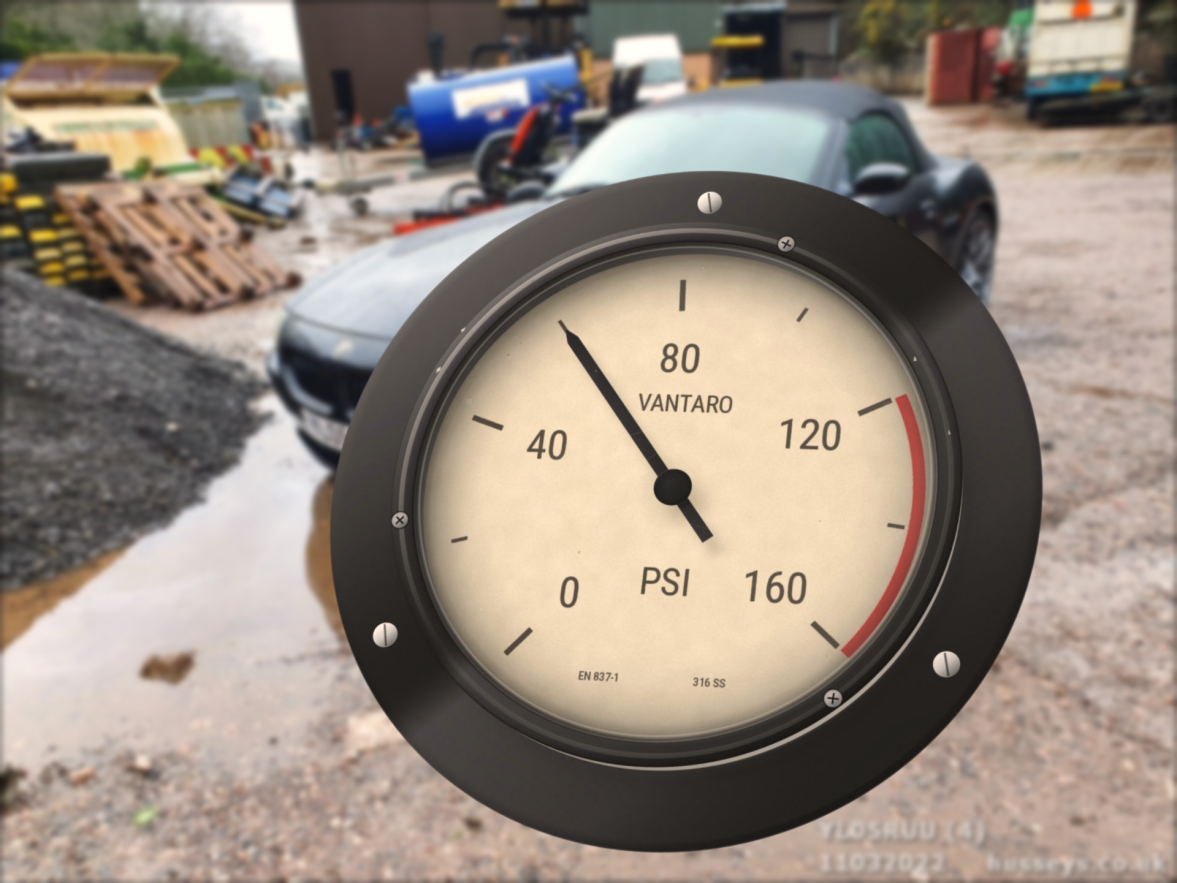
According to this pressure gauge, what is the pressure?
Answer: 60 psi
